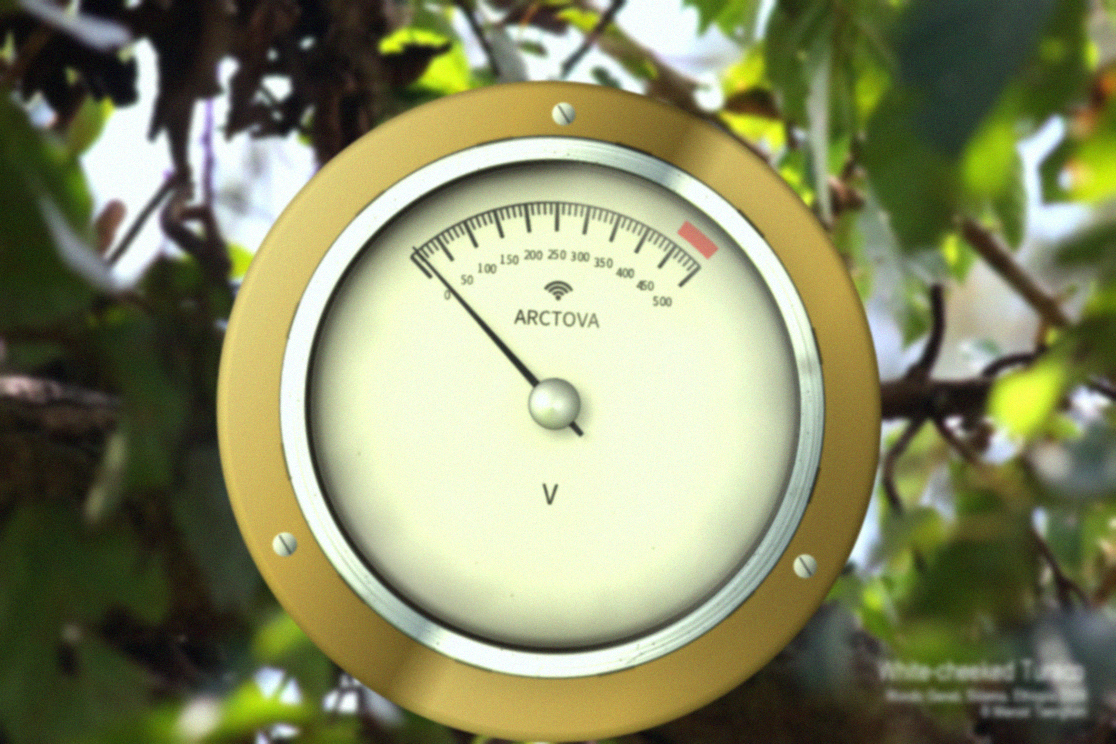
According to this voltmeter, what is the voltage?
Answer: 10 V
